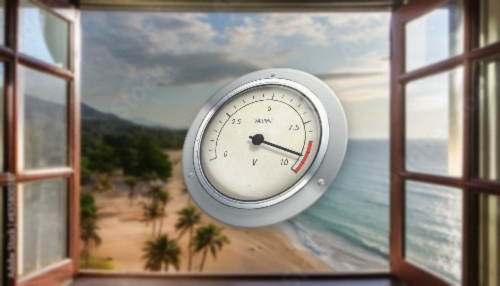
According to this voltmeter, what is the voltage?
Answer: 9.25 V
